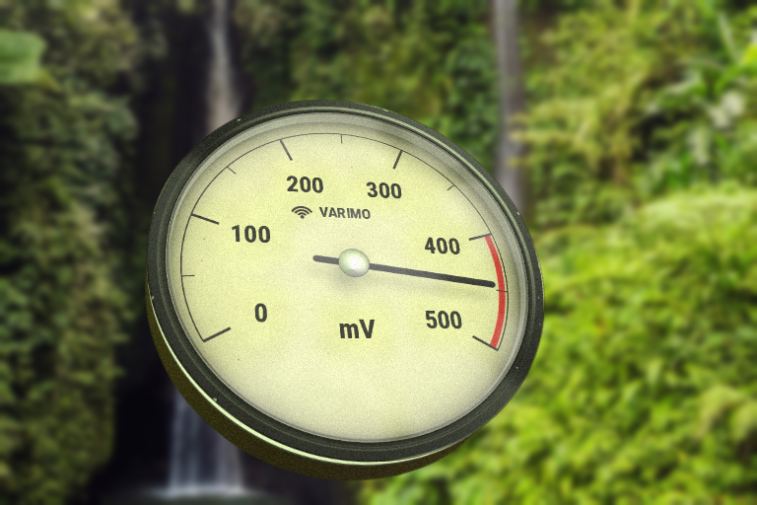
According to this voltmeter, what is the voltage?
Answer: 450 mV
